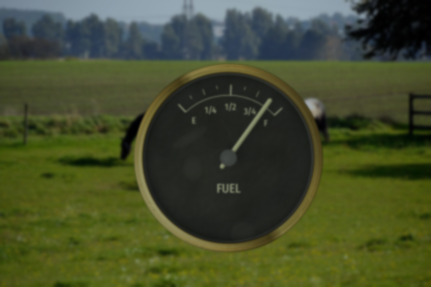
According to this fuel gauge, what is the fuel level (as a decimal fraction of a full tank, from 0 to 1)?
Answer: 0.875
